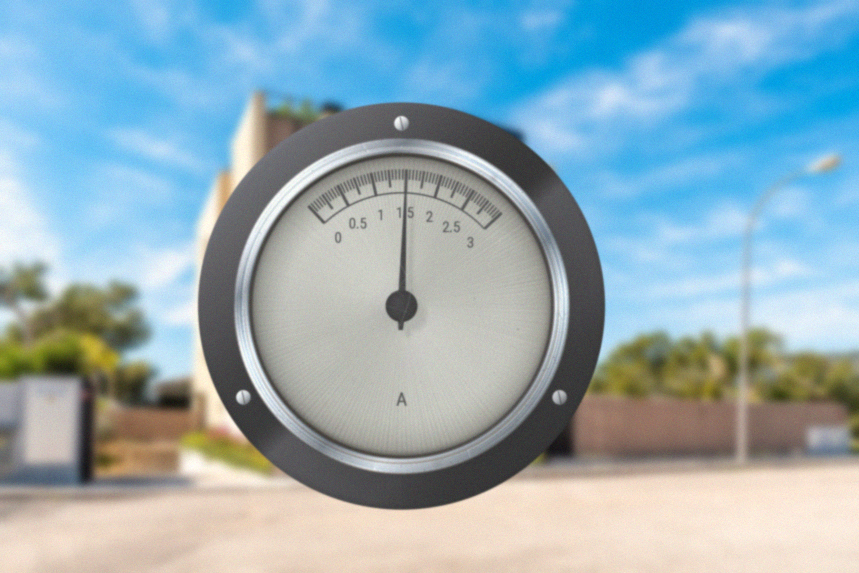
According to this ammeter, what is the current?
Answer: 1.5 A
